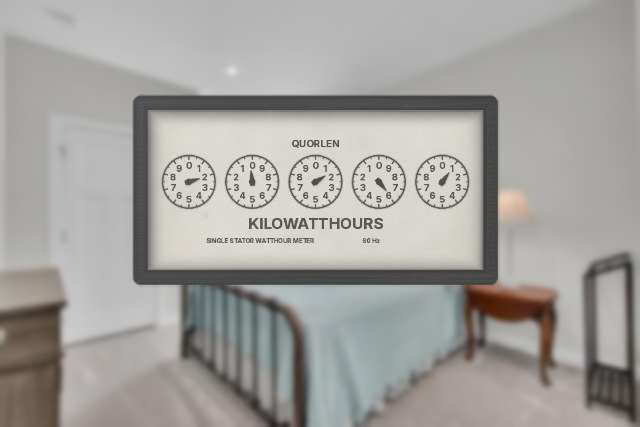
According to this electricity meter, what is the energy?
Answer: 20161 kWh
